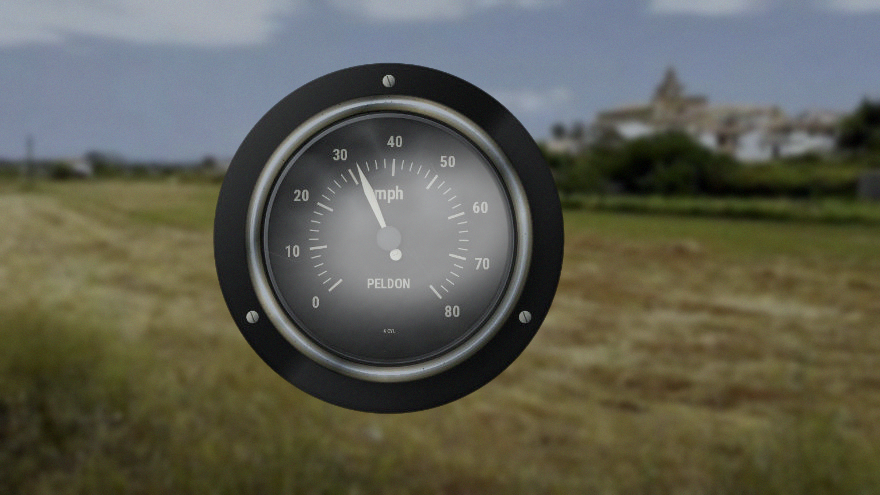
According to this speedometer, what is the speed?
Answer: 32 mph
